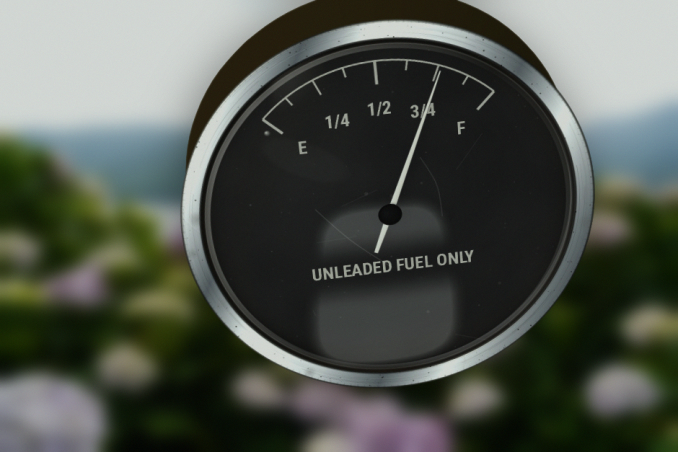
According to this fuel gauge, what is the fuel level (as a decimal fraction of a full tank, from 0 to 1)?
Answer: 0.75
